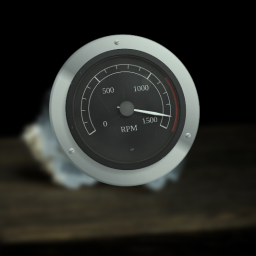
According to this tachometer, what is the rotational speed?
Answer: 1400 rpm
